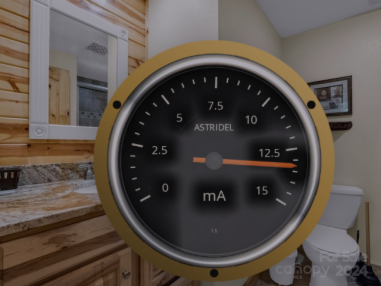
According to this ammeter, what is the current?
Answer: 13.25 mA
